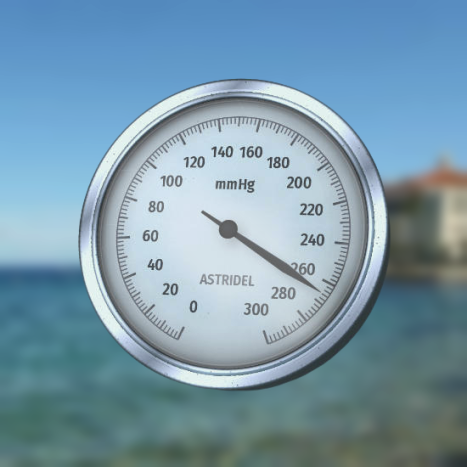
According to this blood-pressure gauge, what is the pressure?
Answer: 266 mmHg
